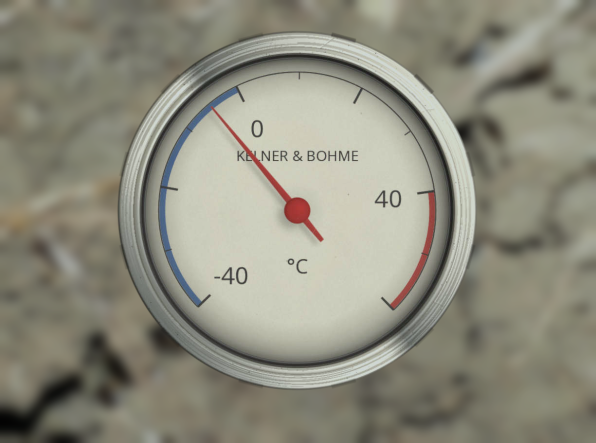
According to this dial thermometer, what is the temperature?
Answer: -5 °C
